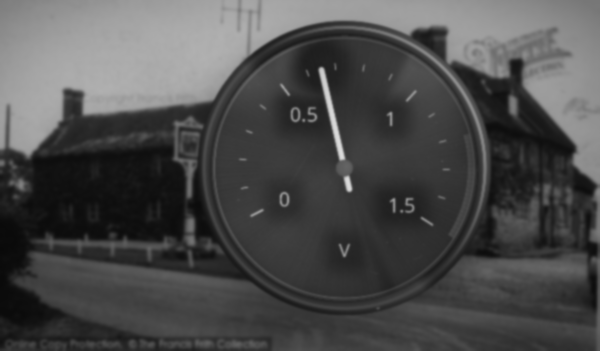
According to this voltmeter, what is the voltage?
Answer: 0.65 V
